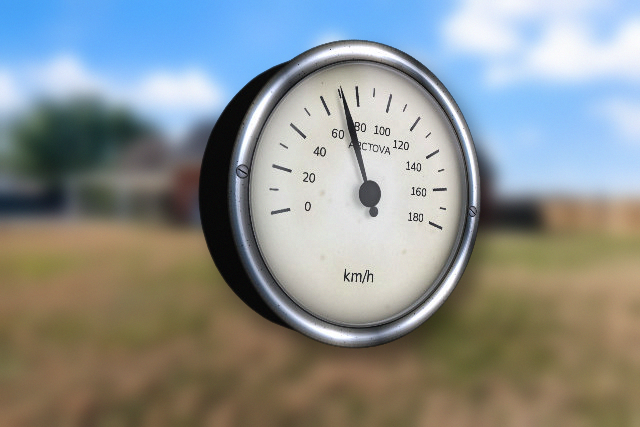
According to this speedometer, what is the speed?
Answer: 70 km/h
